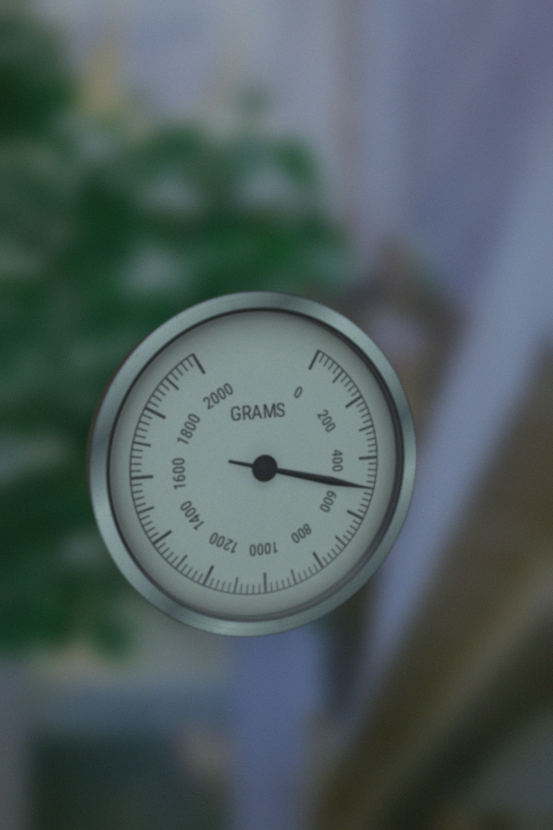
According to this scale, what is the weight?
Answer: 500 g
